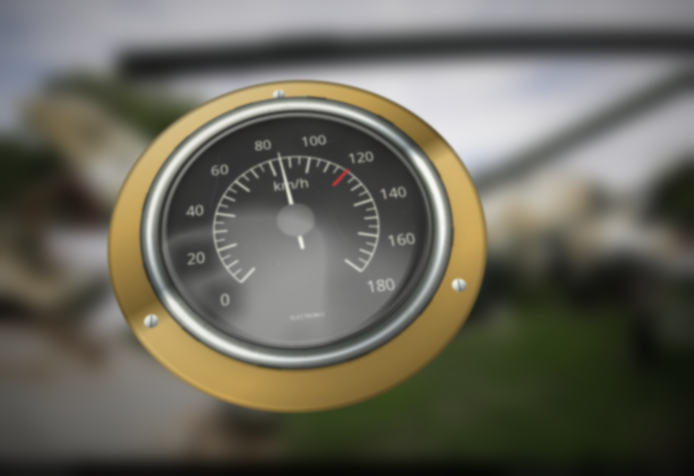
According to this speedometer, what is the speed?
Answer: 85 km/h
